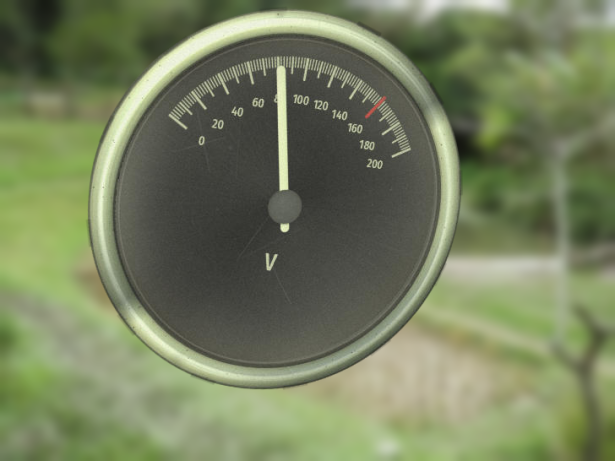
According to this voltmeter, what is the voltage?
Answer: 80 V
